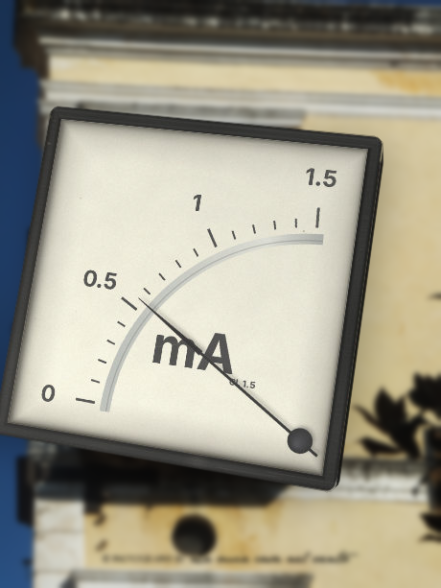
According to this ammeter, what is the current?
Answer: 0.55 mA
